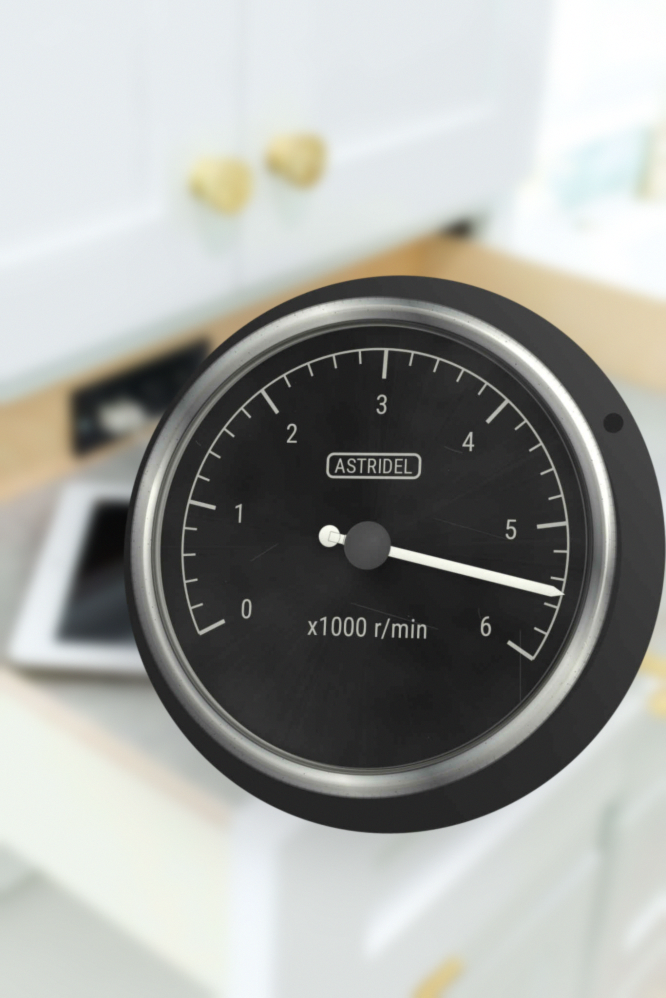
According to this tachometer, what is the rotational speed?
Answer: 5500 rpm
